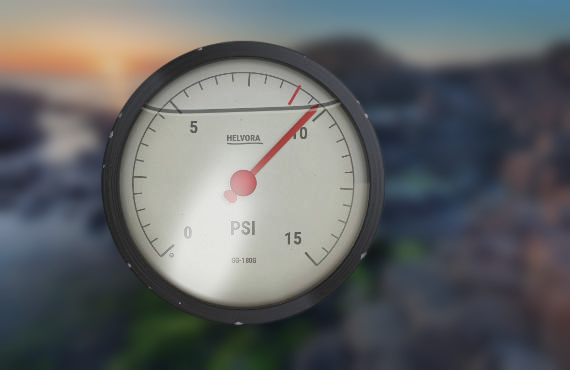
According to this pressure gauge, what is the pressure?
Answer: 9.75 psi
